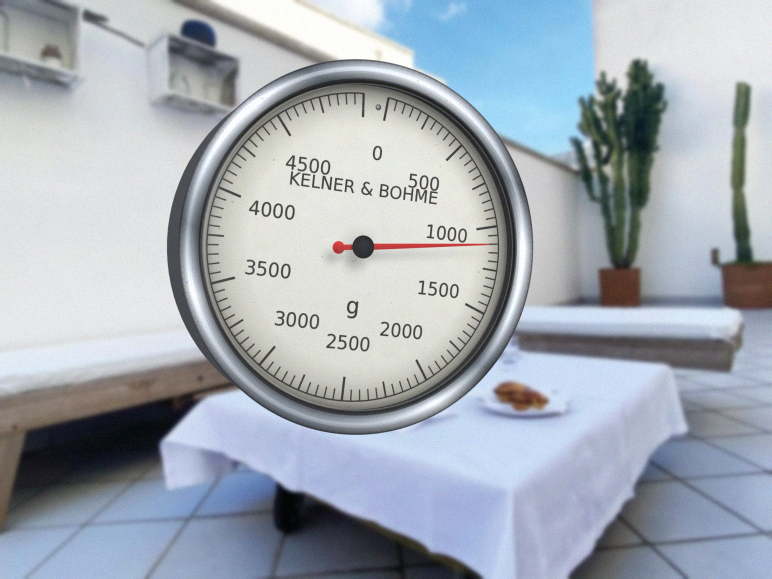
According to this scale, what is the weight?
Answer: 1100 g
